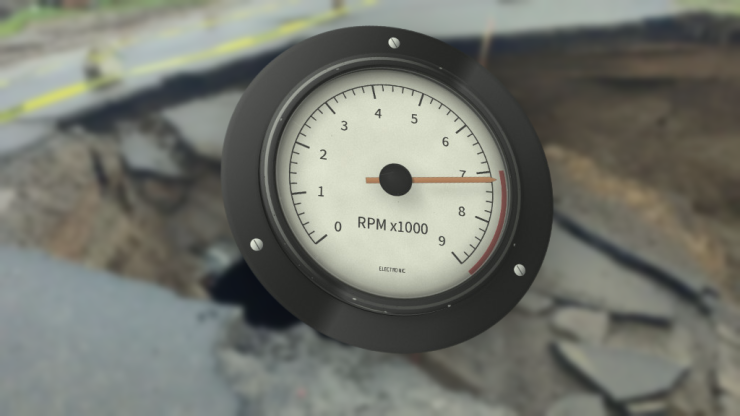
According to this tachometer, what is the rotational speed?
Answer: 7200 rpm
